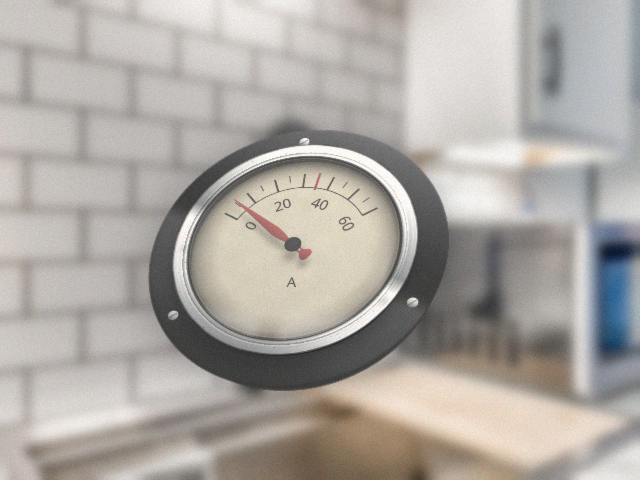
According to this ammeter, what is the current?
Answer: 5 A
